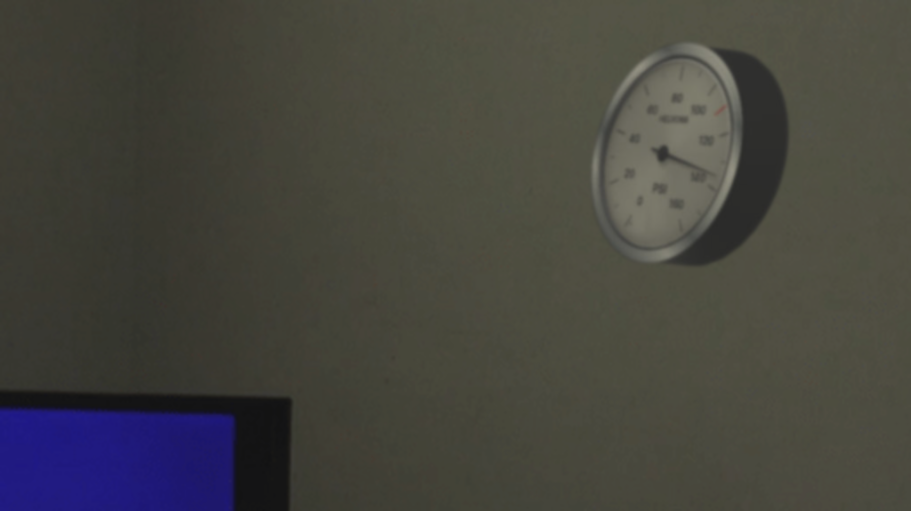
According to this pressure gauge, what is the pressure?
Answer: 135 psi
